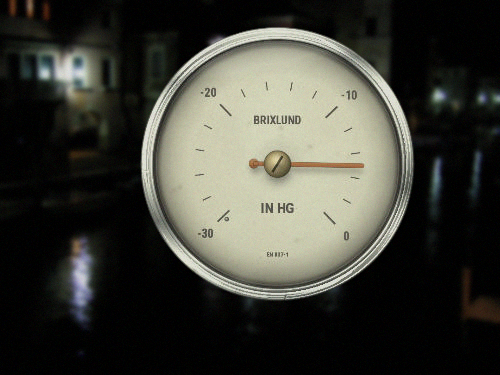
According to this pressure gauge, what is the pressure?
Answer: -5 inHg
